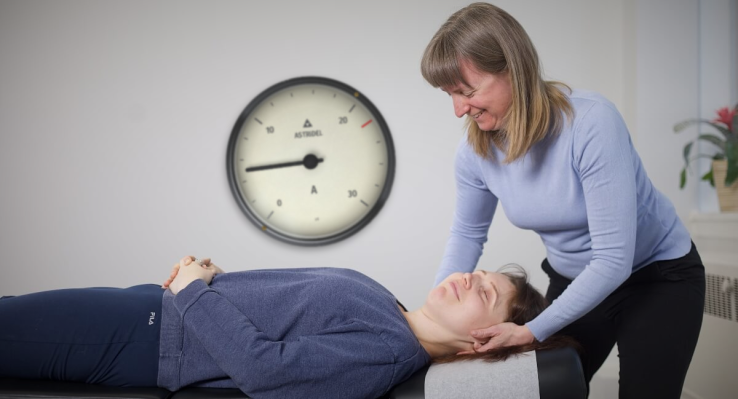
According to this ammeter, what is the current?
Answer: 5 A
